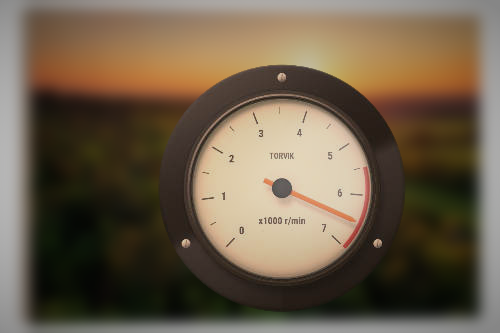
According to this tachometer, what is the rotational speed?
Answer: 6500 rpm
